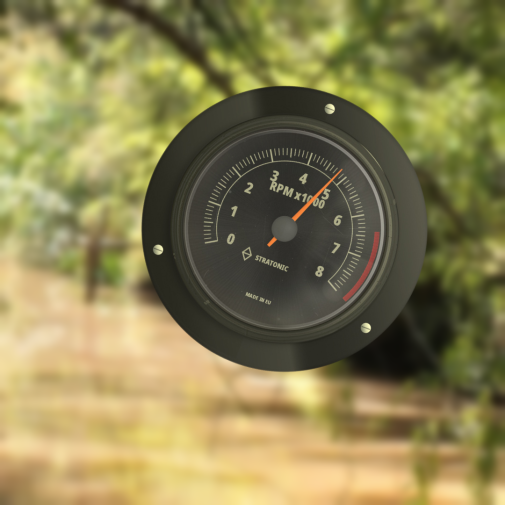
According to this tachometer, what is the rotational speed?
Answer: 4800 rpm
